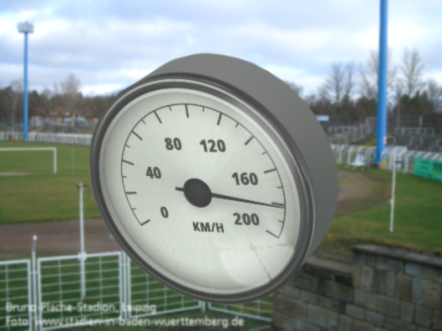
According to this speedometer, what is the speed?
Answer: 180 km/h
